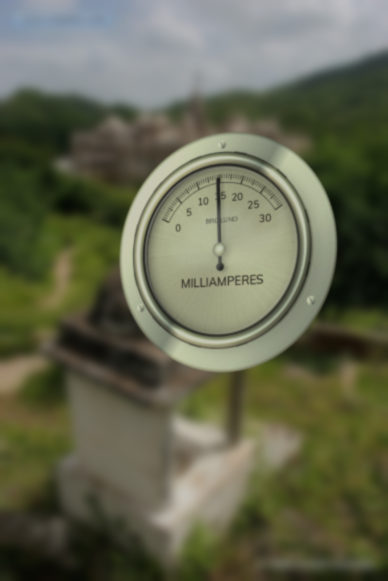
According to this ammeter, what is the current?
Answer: 15 mA
